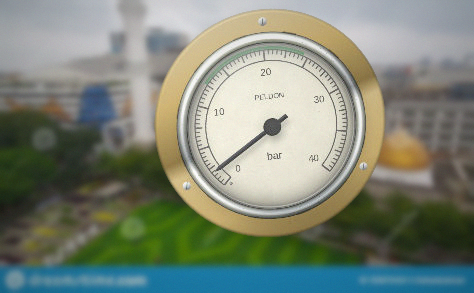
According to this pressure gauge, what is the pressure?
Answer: 2 bar
